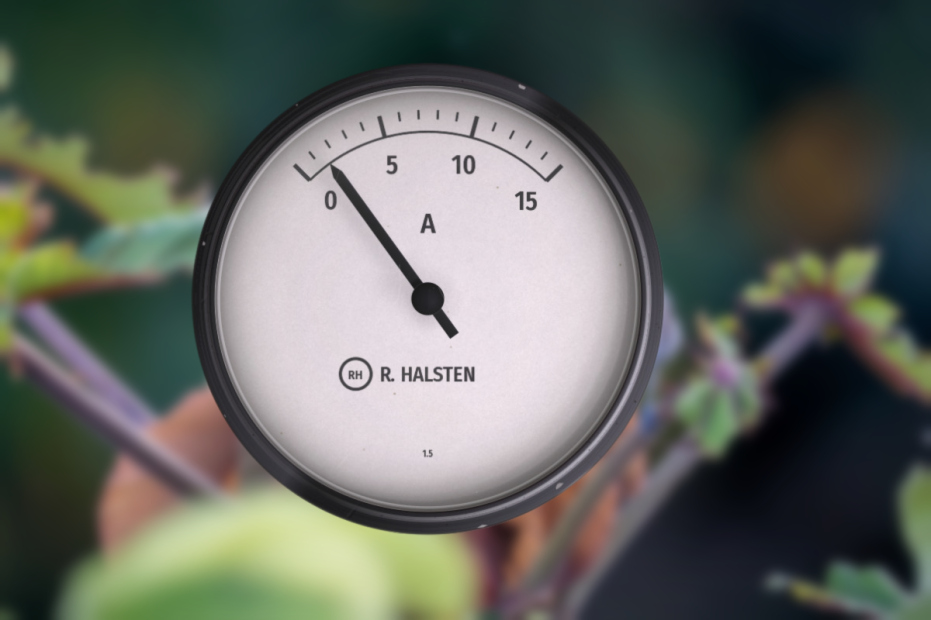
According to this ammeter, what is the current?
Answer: 1.5 A
